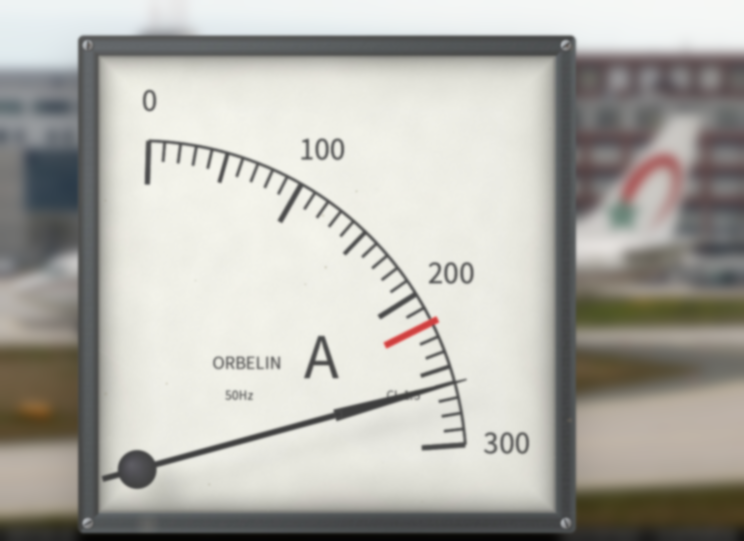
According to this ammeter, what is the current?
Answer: 260 A
